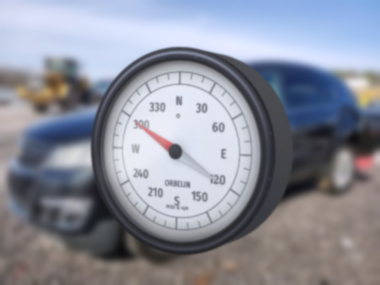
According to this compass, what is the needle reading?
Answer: 300 °
